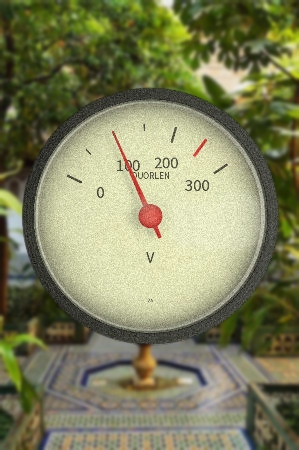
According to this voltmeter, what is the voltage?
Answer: 100 V
